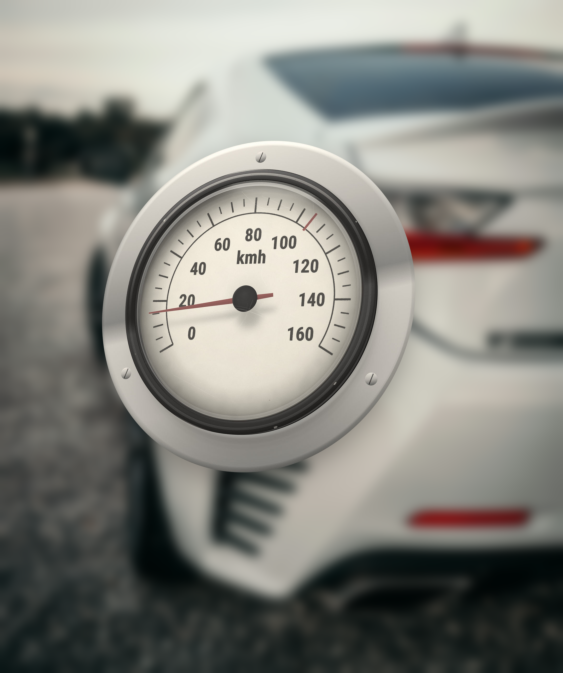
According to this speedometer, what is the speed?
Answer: 15 km/h
